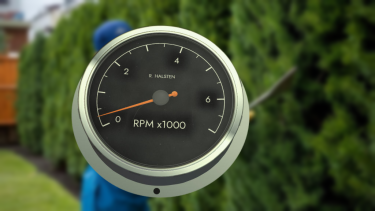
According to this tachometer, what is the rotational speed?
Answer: 250 rpm
